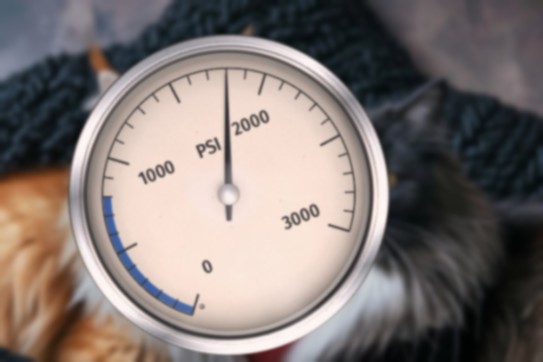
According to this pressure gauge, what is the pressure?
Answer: 1800 psi
